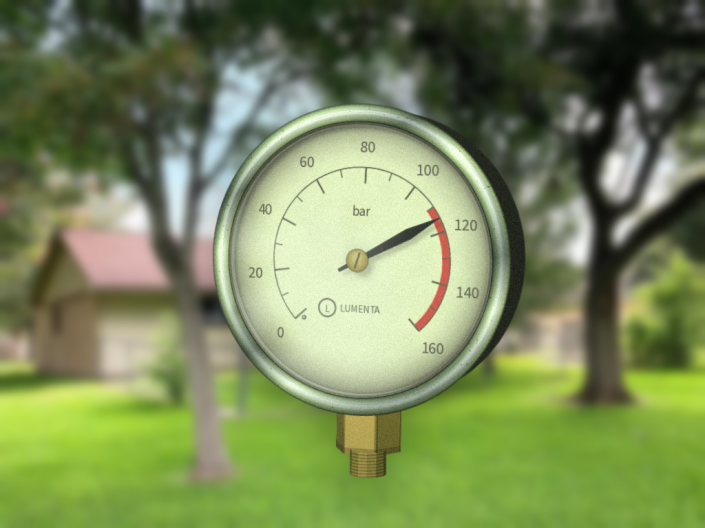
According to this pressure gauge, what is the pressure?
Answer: 115 bar
